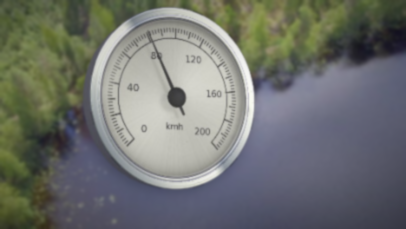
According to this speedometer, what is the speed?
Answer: 80 km/h
